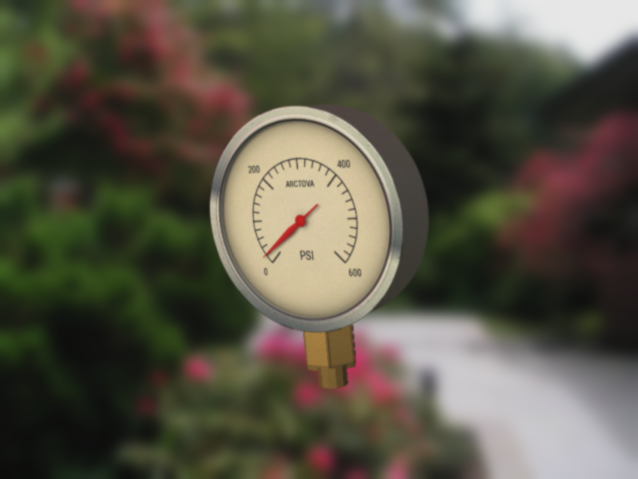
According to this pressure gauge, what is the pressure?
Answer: 20 psi
